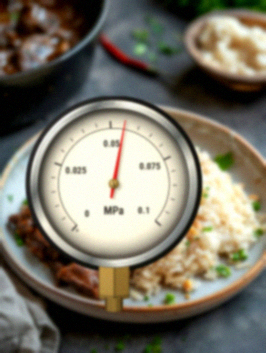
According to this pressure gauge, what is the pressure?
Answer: 0.055 MPa
